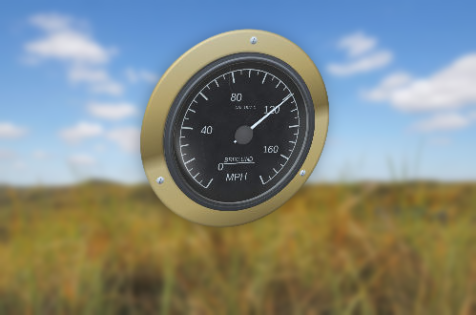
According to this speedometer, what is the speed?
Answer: 120 mph
